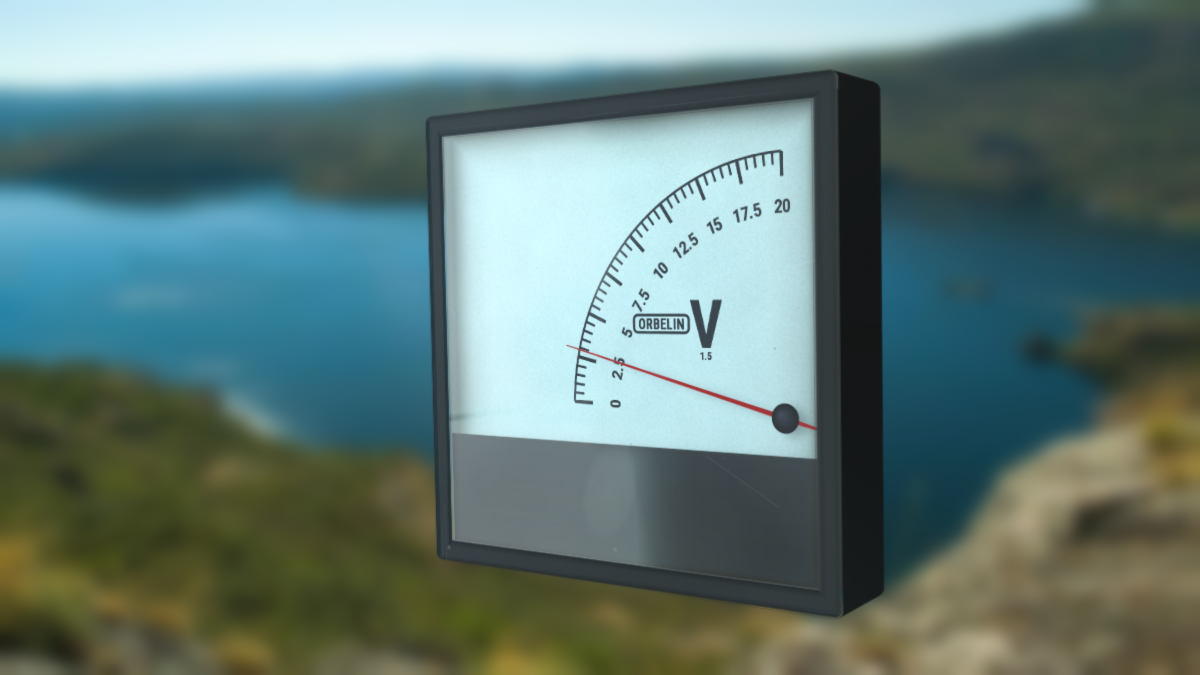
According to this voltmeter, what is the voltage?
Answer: 3 V
